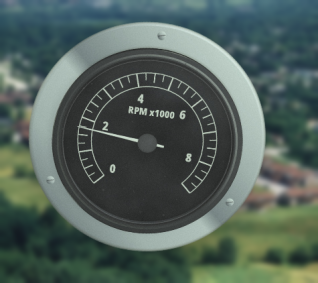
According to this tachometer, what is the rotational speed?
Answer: 1750 rpm
